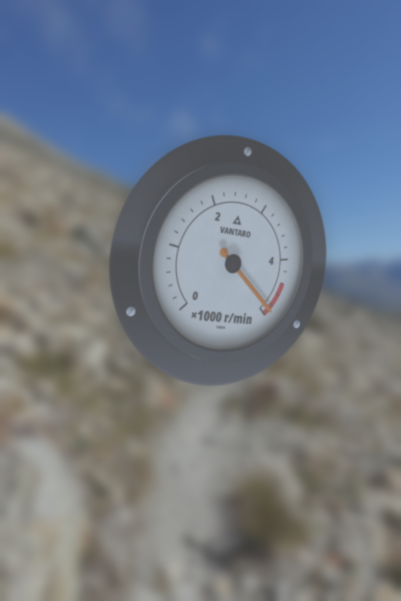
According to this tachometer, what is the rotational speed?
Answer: 4900 rpm
